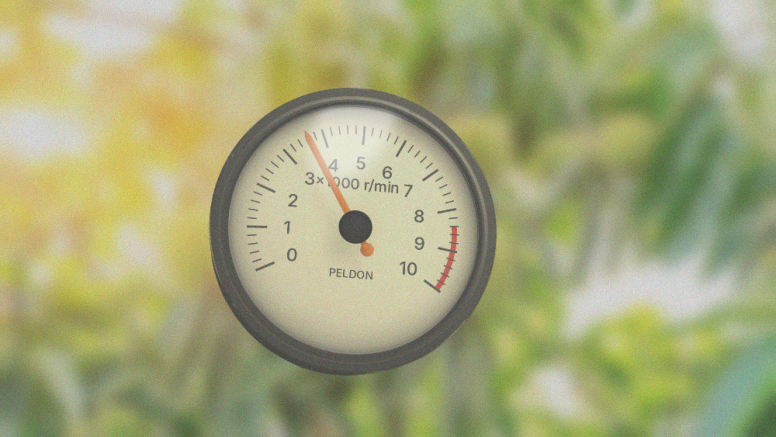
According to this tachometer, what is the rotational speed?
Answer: 3600 rpm
